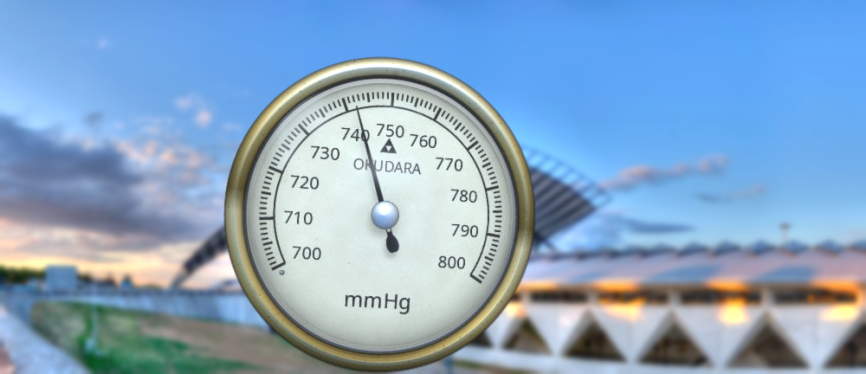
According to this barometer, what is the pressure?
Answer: 742 mmHg
